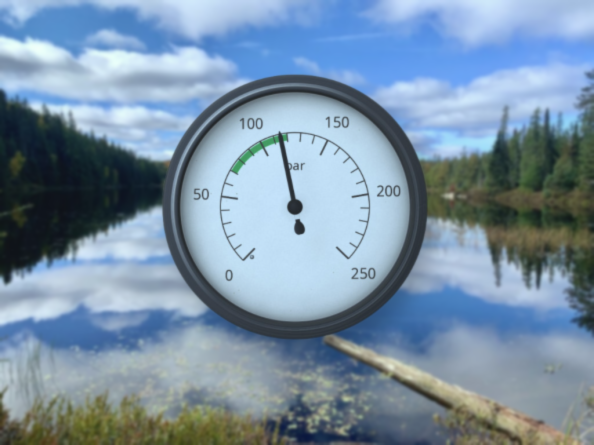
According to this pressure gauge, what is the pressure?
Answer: 115 bar
